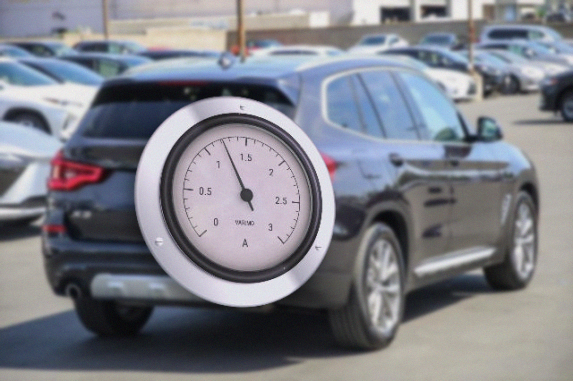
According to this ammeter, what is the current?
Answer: 1.2 A
